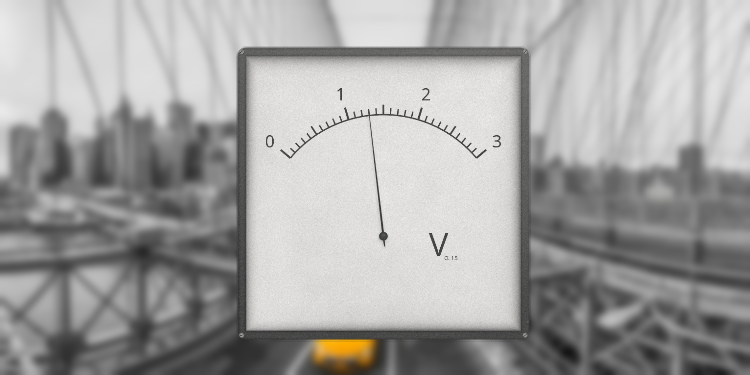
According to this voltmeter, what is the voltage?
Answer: 1.3 V
